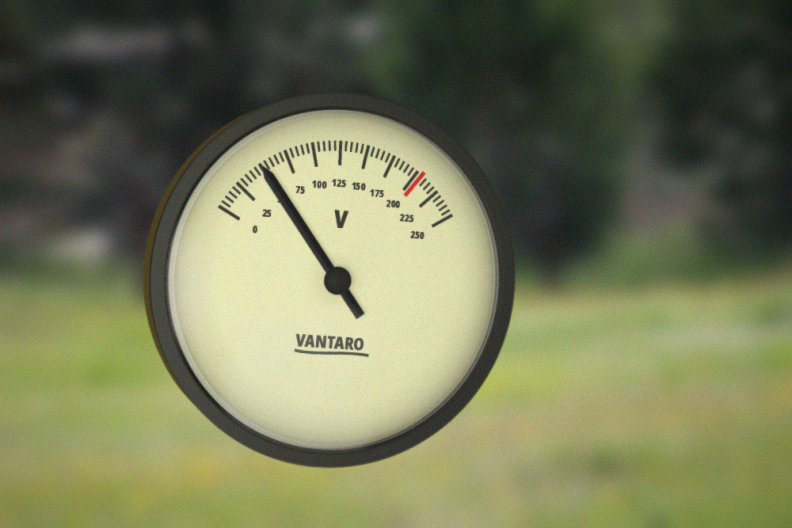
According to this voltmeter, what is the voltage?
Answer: 50 V
